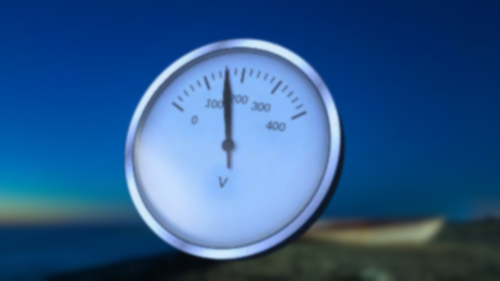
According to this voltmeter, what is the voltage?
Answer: 160 V
